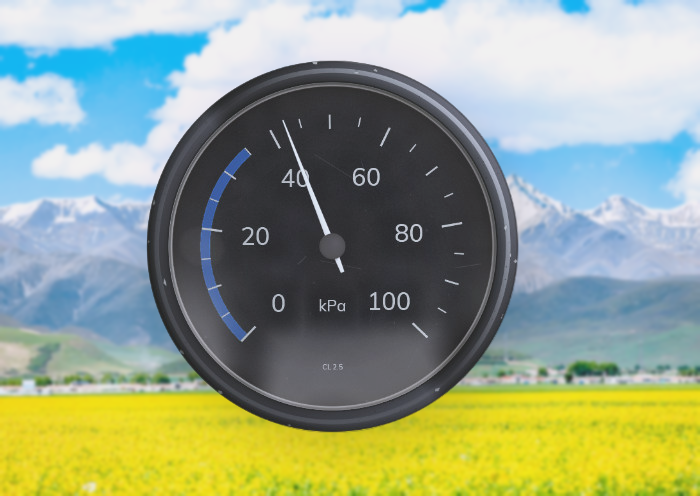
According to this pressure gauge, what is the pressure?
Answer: 42.5 kPa
